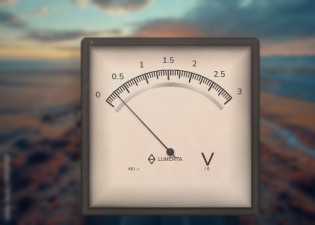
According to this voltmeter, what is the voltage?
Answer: 0.25 V
